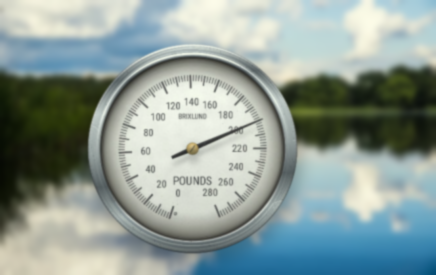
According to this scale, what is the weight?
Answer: 200 lb
